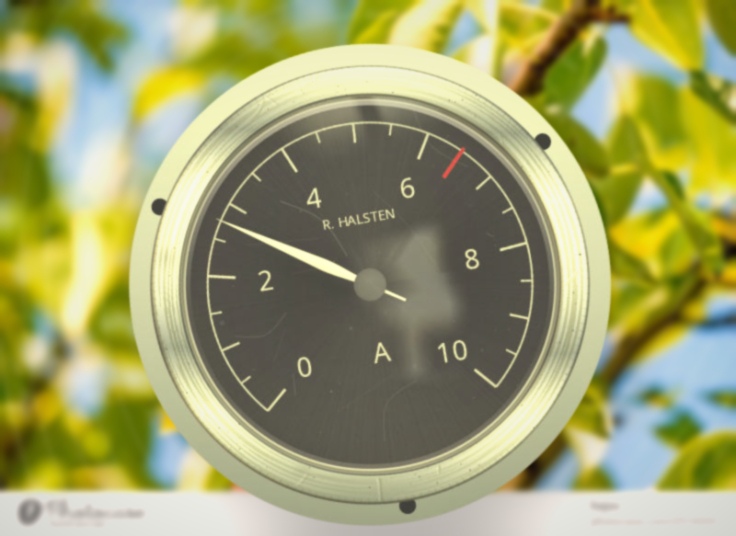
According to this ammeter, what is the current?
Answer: 2.75 A
